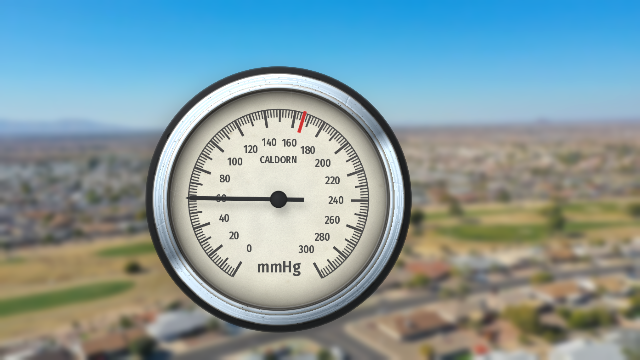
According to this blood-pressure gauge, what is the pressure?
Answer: 60 mmHg
